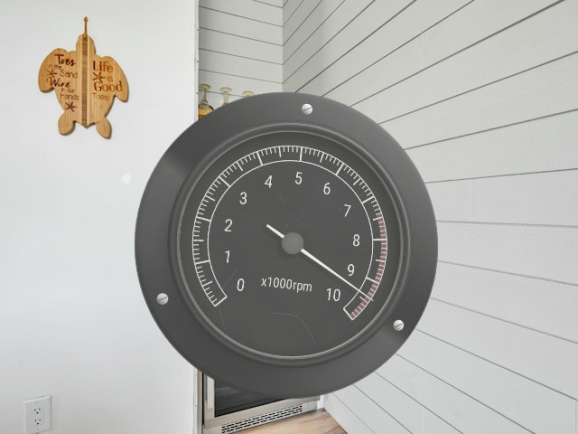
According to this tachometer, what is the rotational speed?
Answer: 9400 rpm
